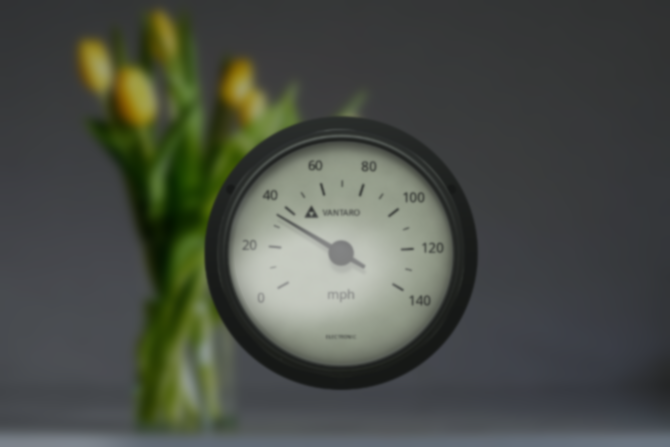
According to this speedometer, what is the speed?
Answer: 35 mph
